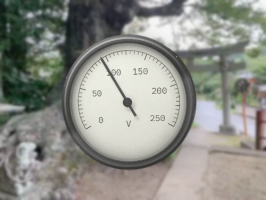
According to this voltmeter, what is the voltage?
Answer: 95 V
